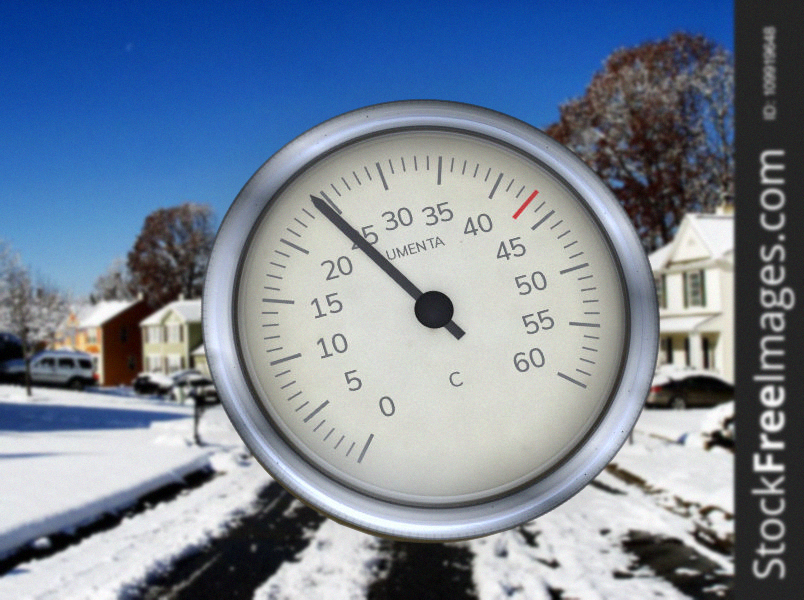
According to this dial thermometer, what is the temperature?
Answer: 24 °C
